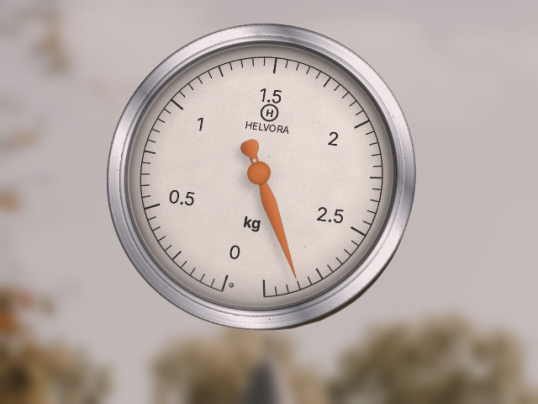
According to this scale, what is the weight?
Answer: 2.85 kg
